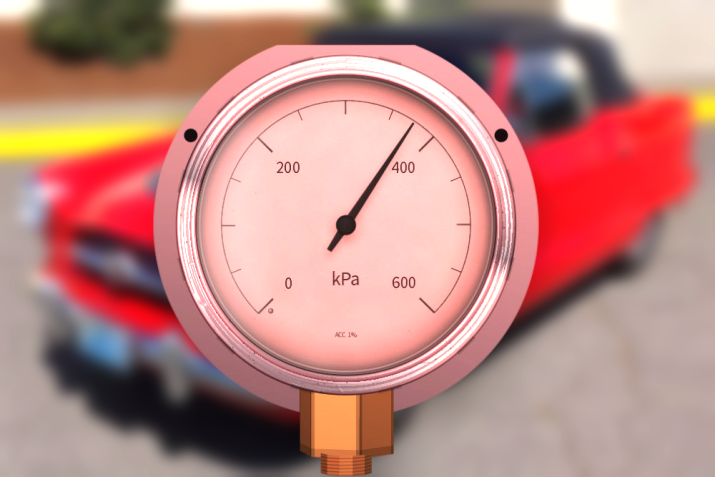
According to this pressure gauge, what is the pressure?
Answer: 375 kPa
